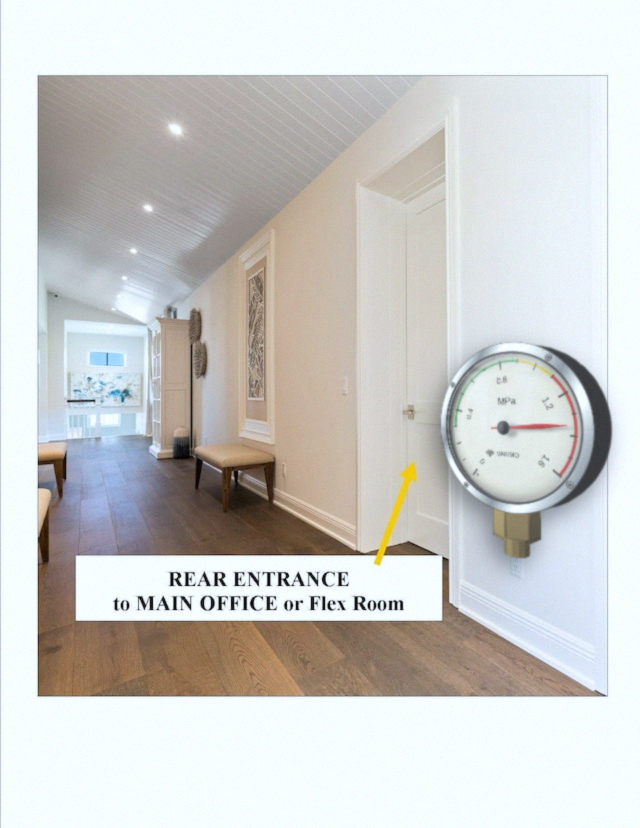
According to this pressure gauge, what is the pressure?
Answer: 1.35 MPa
